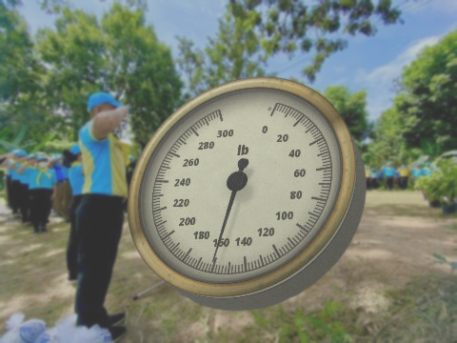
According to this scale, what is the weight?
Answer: 160 lb
